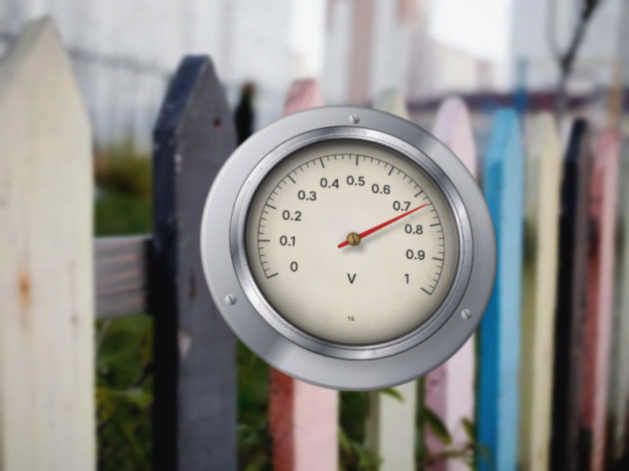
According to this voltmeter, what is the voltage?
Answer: 0.74 V
